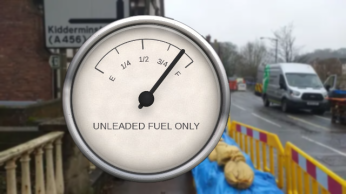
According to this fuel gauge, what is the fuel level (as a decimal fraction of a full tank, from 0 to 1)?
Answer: 0.875
